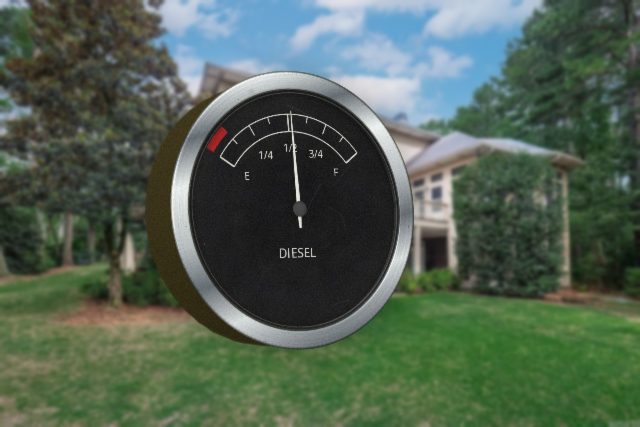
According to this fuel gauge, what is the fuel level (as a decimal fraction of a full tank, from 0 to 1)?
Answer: 0.5
